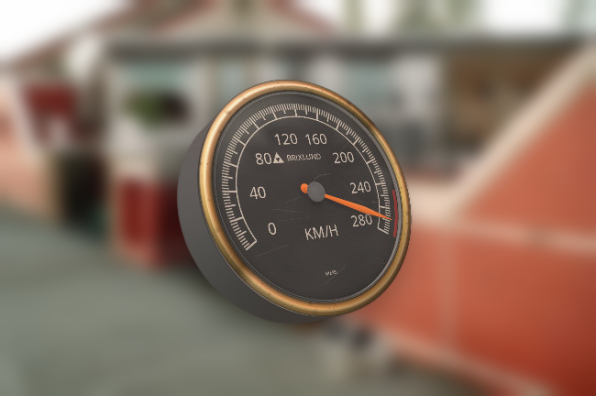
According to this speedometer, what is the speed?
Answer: 270 km/h
